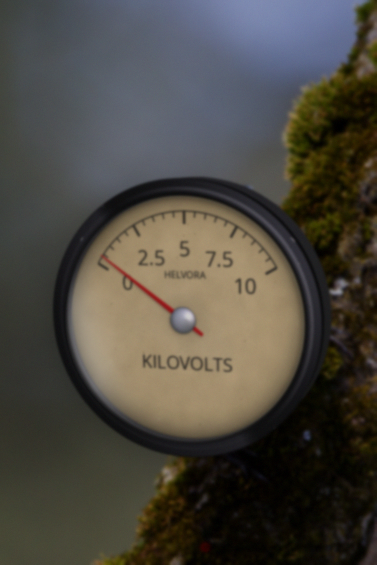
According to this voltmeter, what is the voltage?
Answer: 0.5 kV
